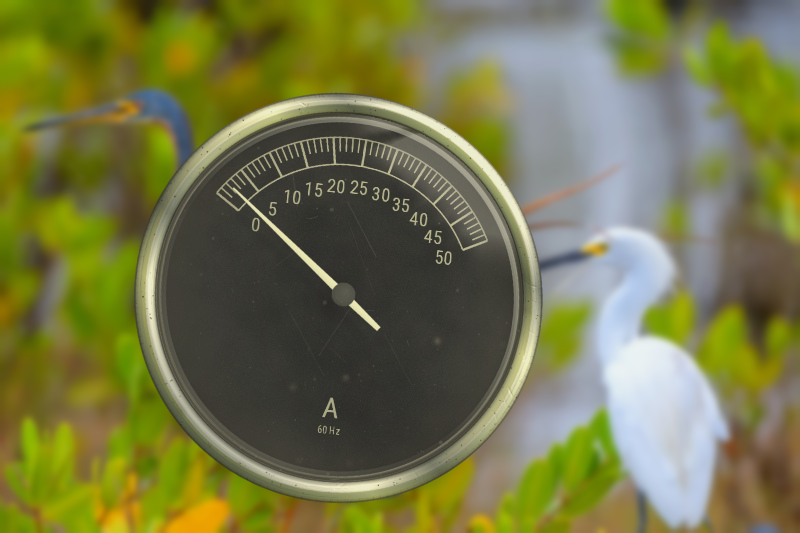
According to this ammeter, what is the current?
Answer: 2 A
